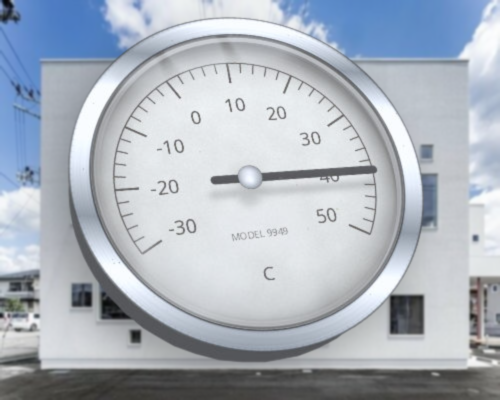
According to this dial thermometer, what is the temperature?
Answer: 40 °C
